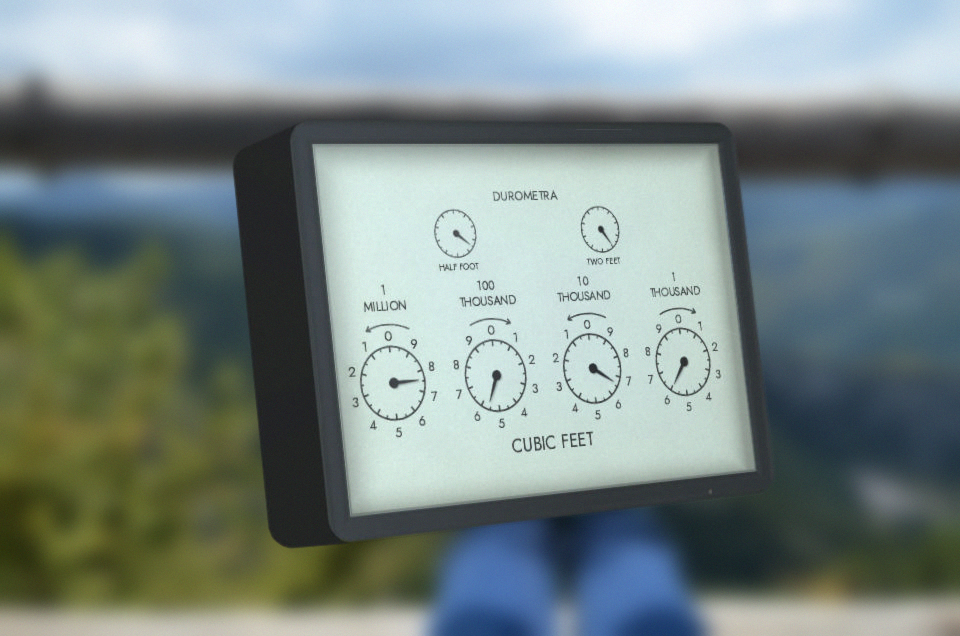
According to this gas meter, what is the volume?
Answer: 756600 ft³
